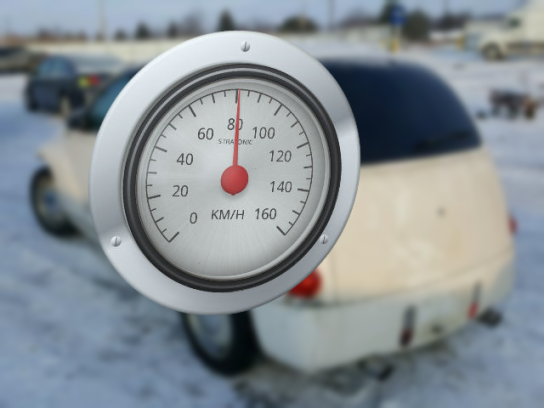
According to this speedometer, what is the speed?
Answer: 80 km/h
